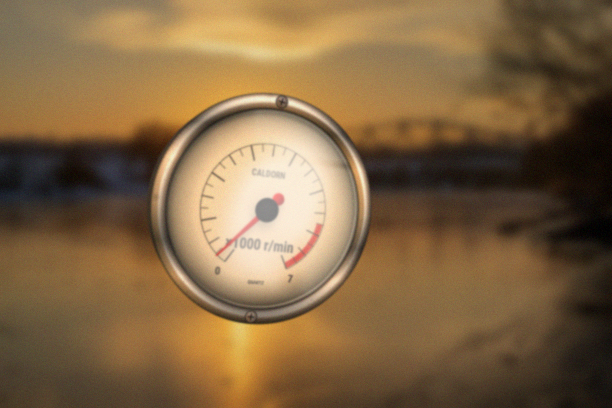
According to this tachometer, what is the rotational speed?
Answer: 250 rpm
